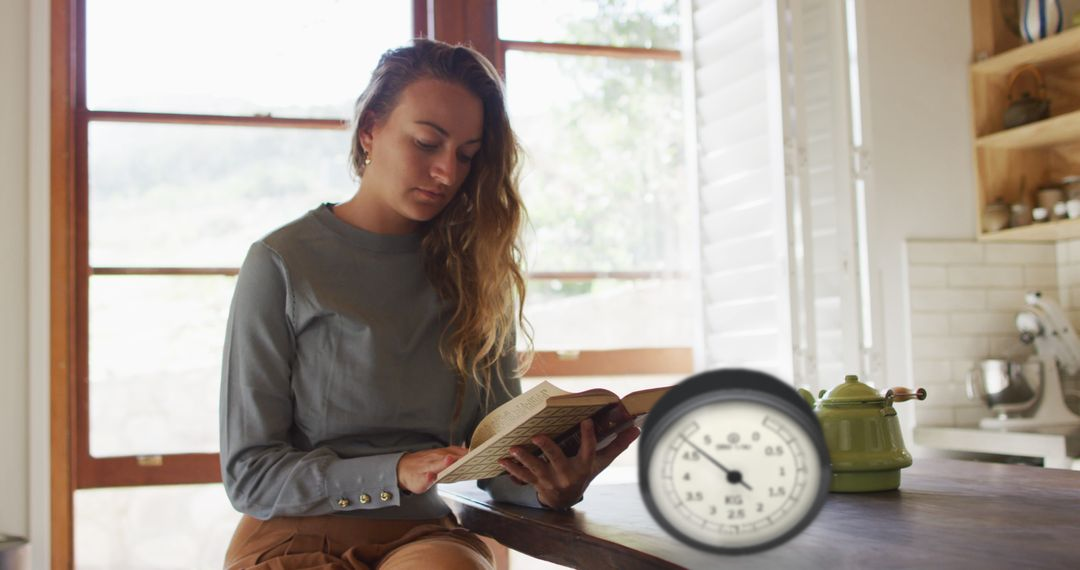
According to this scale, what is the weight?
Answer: 4.75 kg
